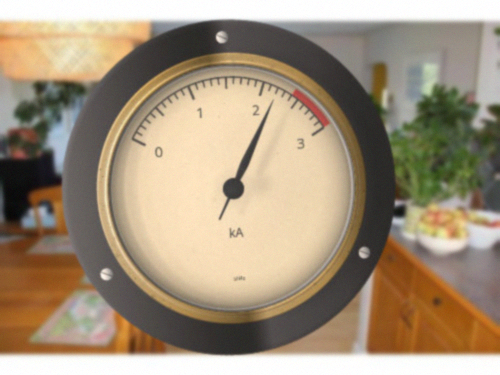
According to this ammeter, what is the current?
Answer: 2.2 kA
